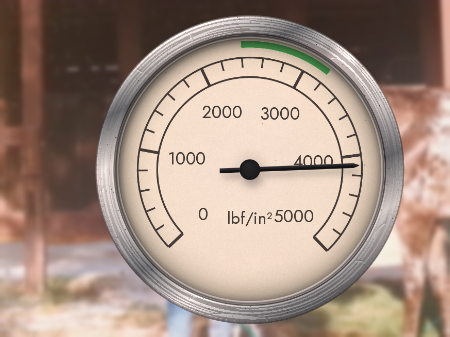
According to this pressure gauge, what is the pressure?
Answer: 4100 psi
